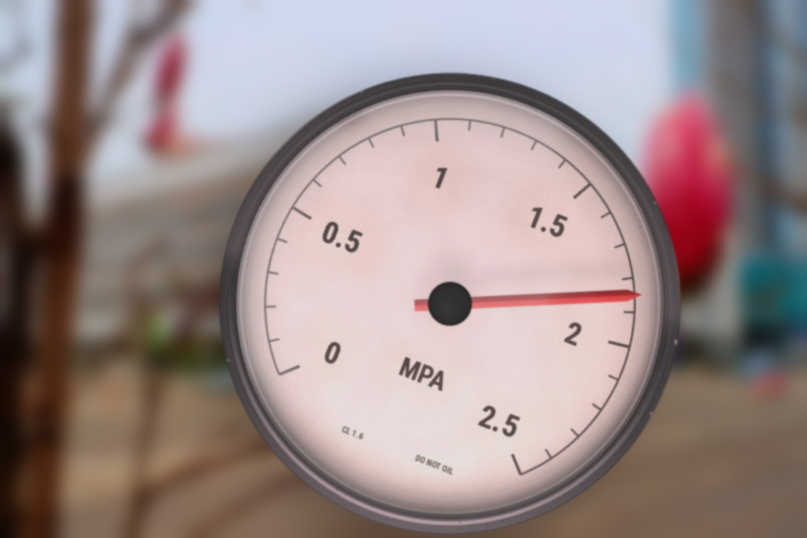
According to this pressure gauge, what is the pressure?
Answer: 1.85 MPa
